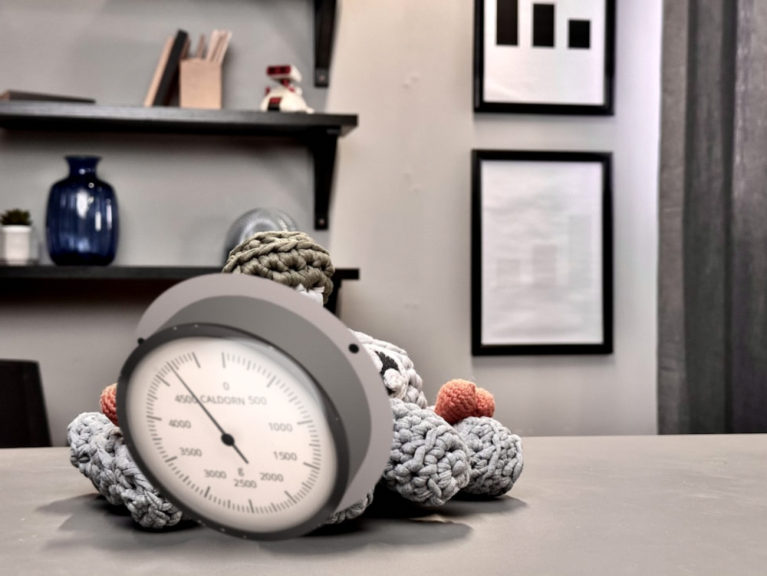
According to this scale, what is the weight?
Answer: 4750 g
